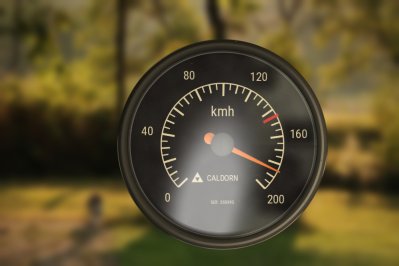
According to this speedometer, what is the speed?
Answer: 185 km/h
